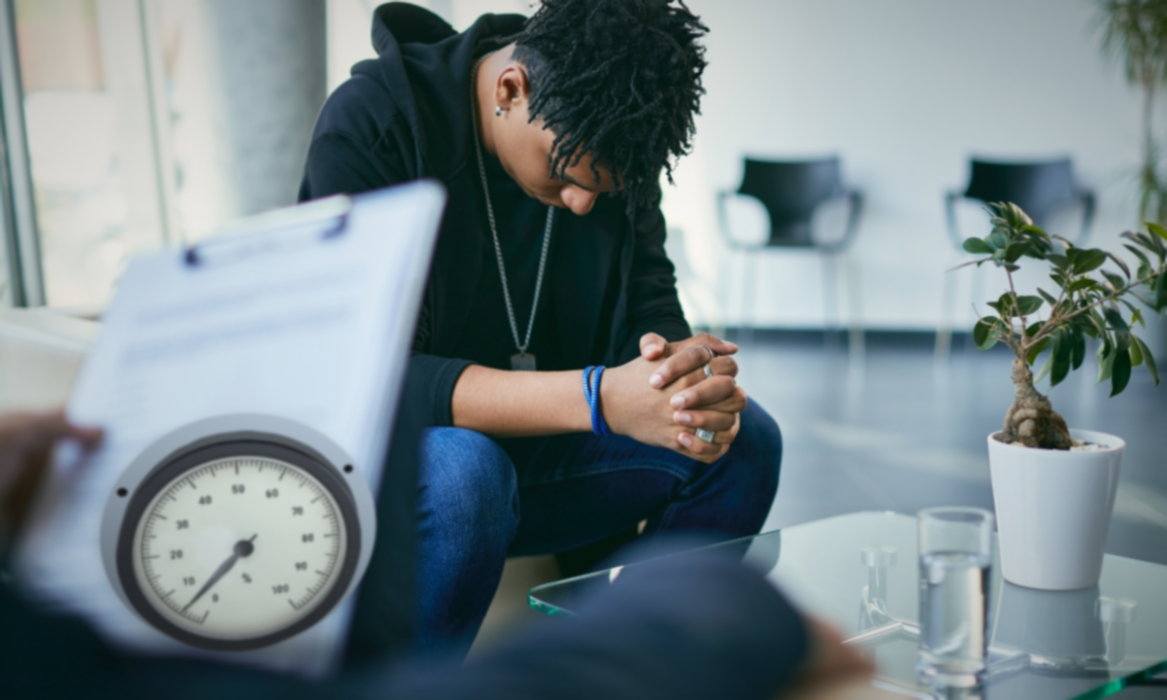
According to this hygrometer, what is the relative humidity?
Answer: 5 %
